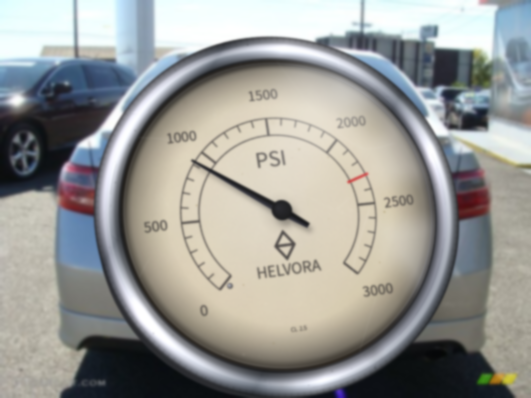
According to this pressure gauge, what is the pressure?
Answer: 900 psi
